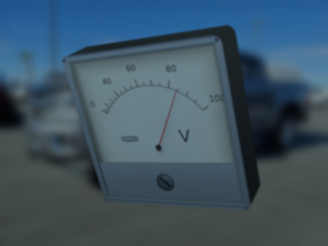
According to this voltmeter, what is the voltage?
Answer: 85 V
